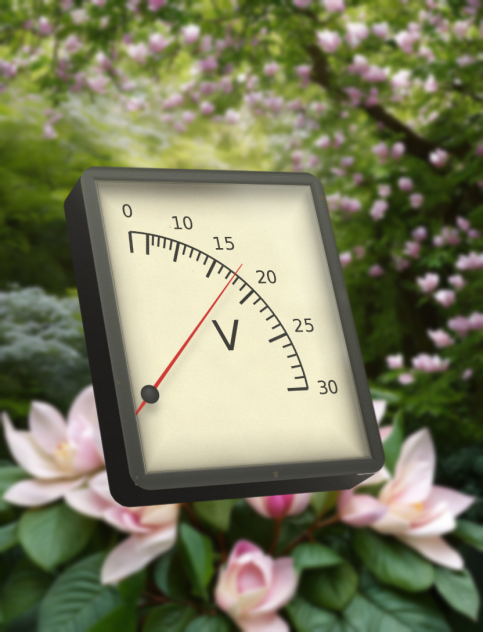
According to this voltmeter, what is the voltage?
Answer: 17.5 V
